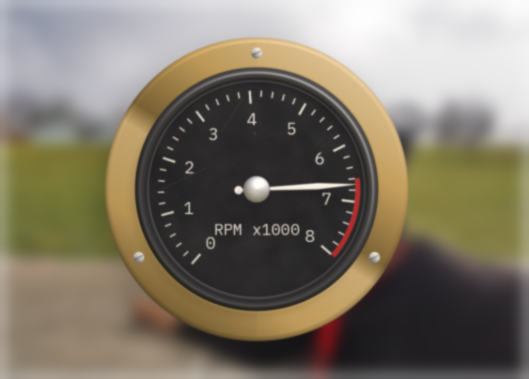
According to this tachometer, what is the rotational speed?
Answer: 6700 rpm
